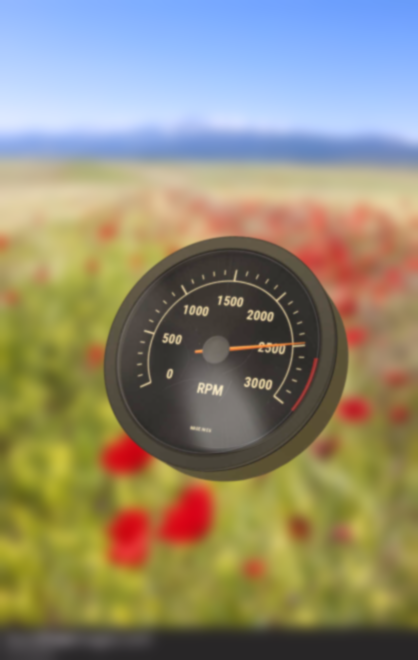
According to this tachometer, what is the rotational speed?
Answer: 2500 rpm
